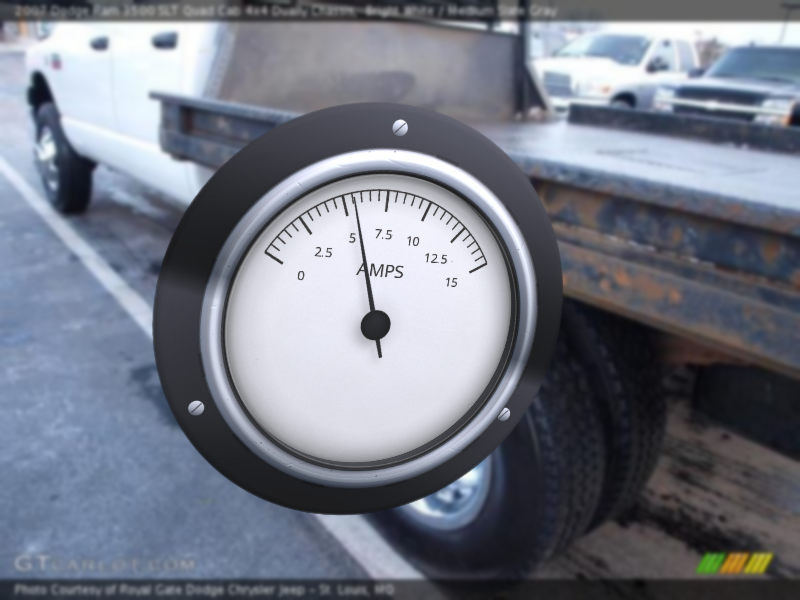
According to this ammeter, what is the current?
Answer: 5.5 A
